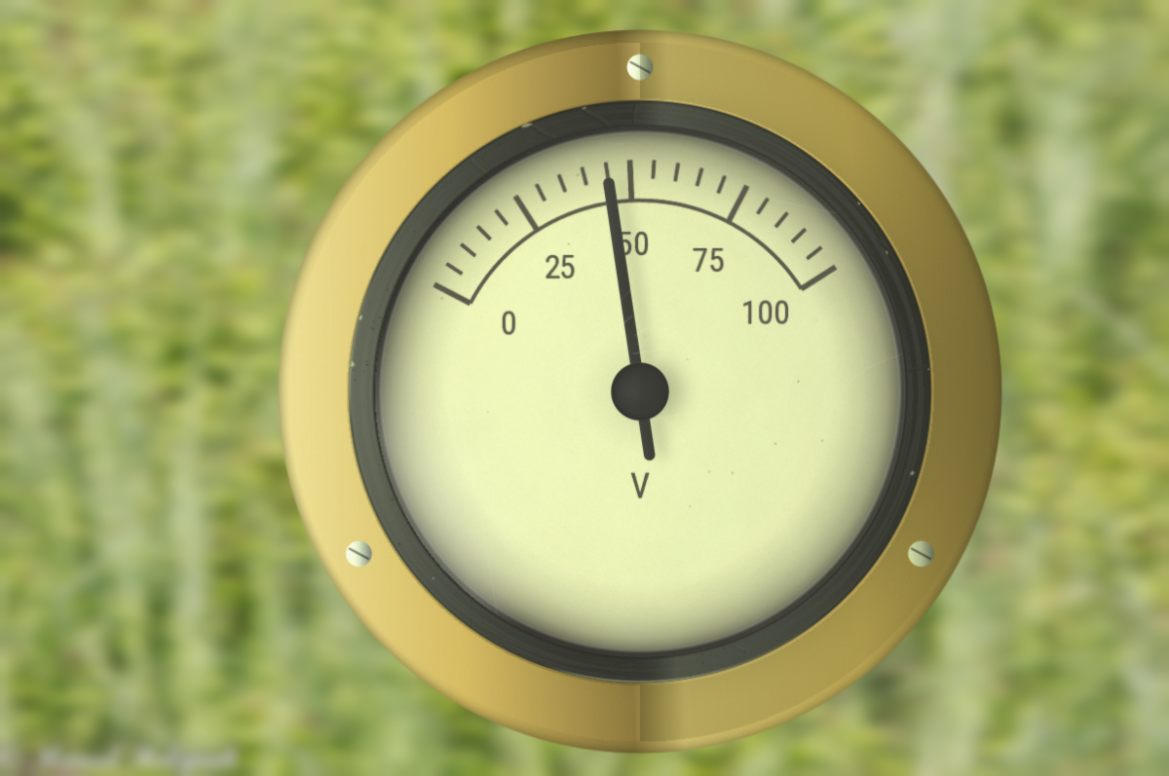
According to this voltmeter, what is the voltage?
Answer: 45 V
